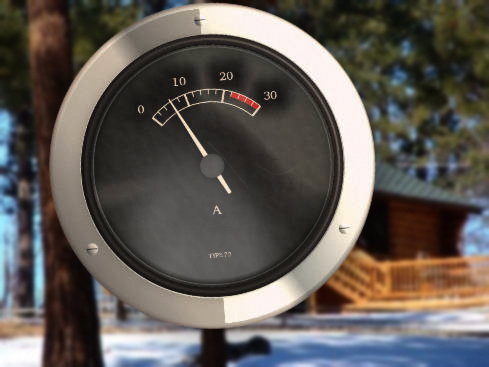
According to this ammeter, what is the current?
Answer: 6 A
